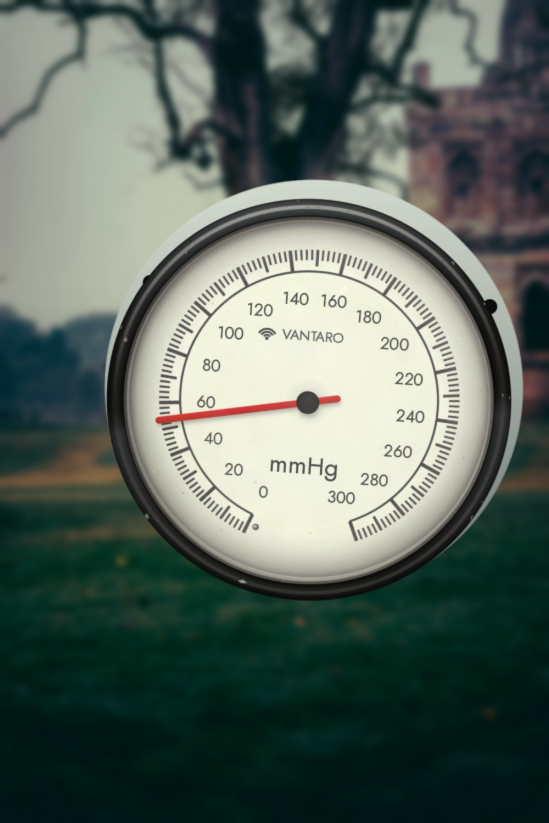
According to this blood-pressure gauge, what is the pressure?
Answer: 54 mmHg
